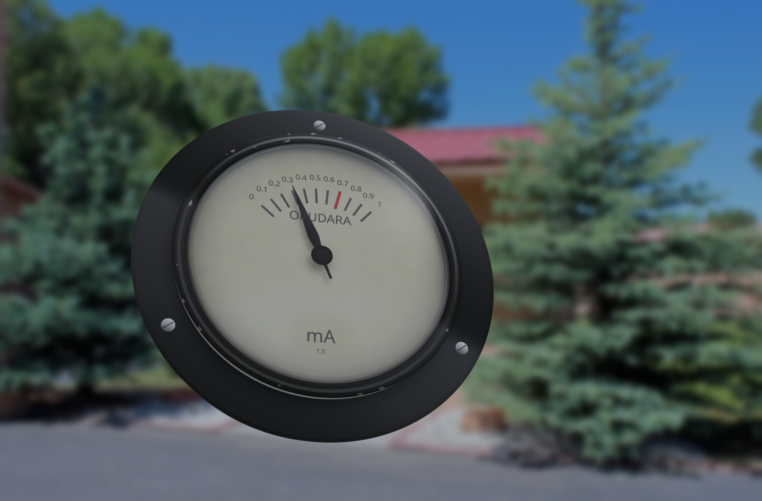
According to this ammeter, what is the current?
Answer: 0.3 mA
